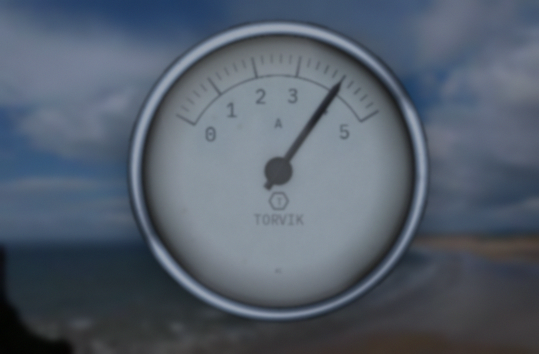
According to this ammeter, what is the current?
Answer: 4 A
